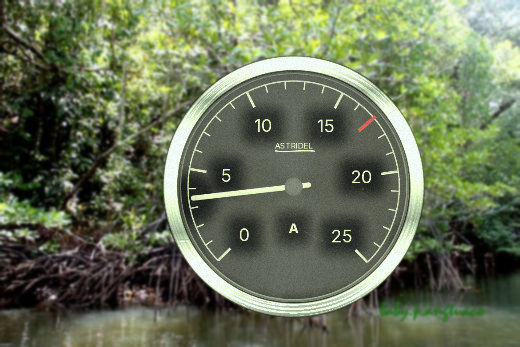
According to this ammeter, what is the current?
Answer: 3.5 A
